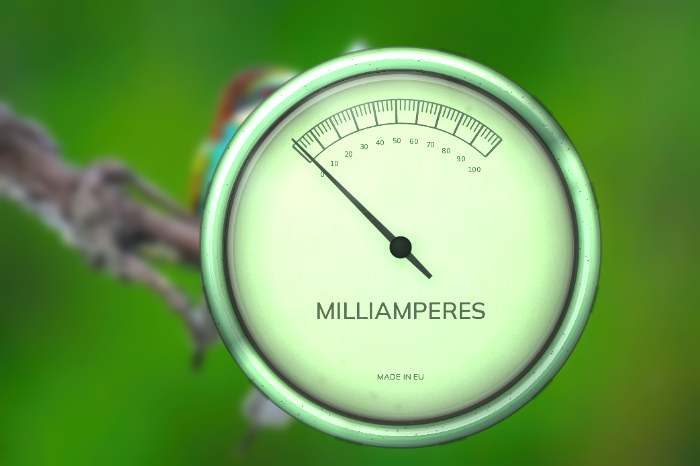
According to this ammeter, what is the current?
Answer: 2 mA
